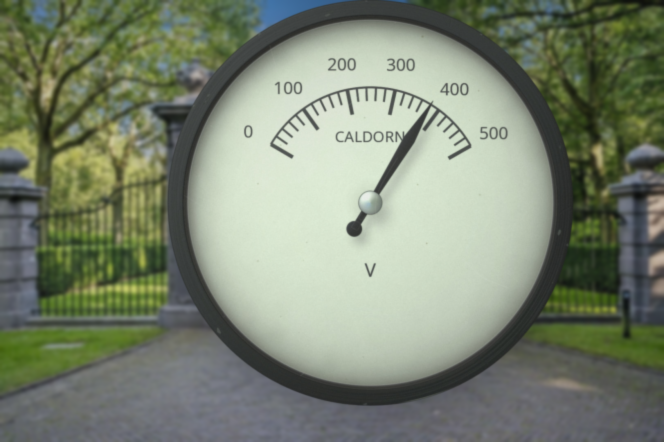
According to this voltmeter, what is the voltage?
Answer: 380 V
